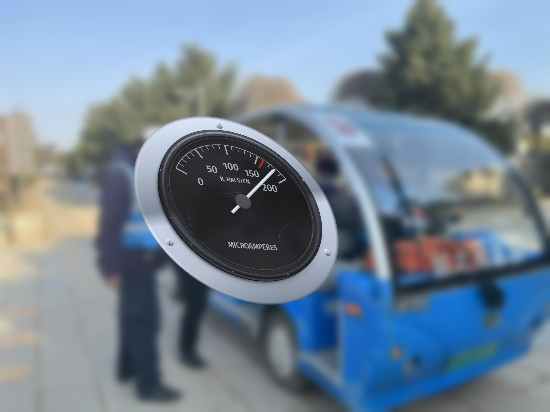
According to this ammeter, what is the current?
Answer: 180 µA
